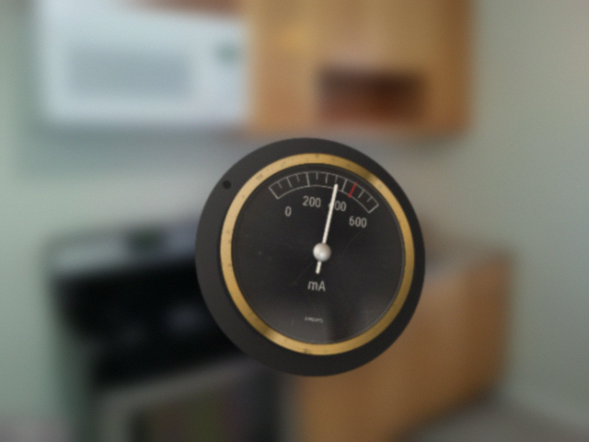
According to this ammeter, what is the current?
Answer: 350 mA
